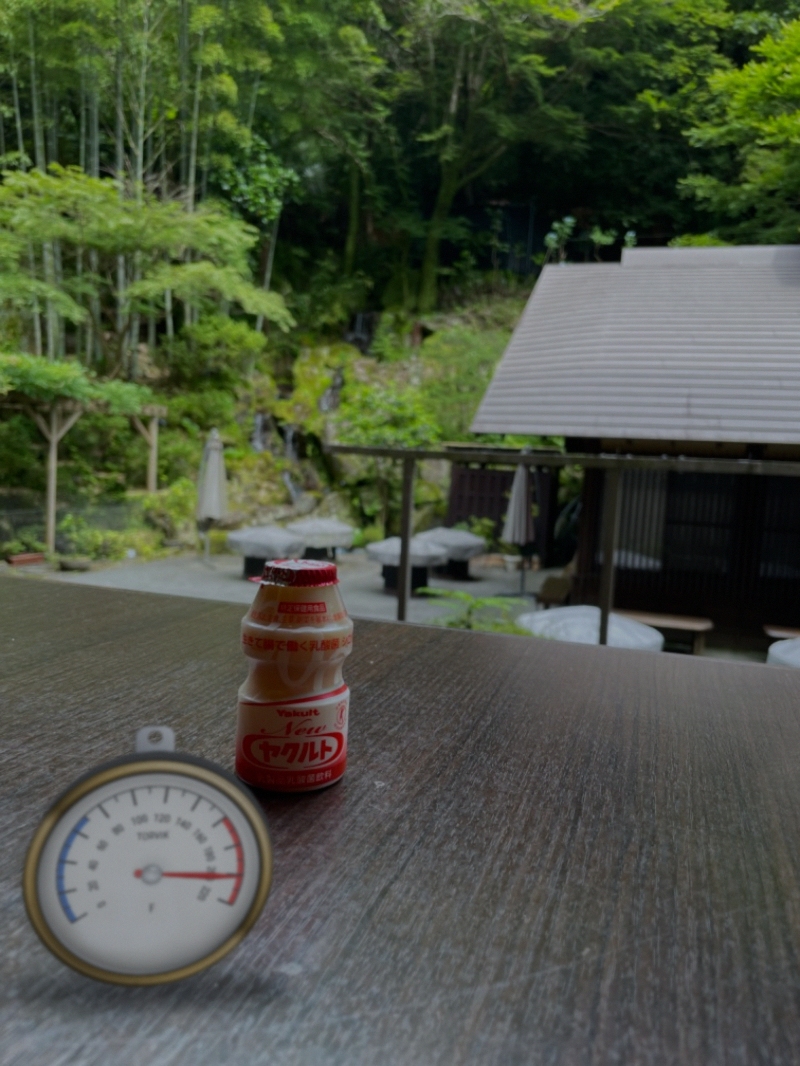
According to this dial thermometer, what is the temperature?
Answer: 200 °F
